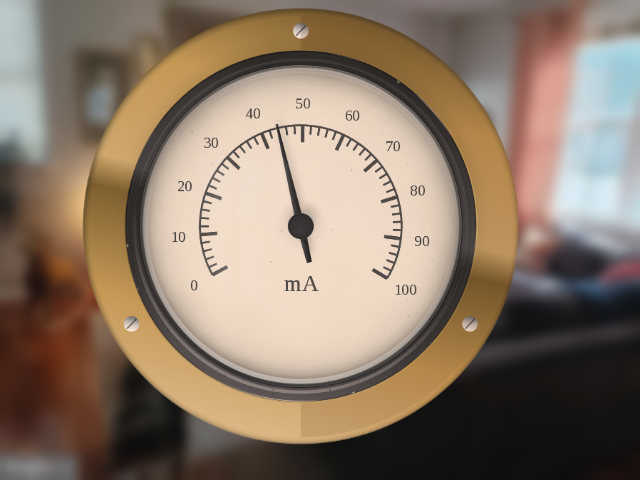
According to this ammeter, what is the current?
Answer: 44 mA
